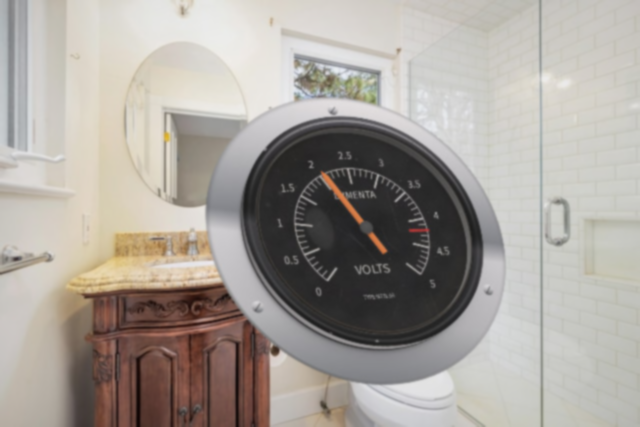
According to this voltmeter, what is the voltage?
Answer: 2 V
